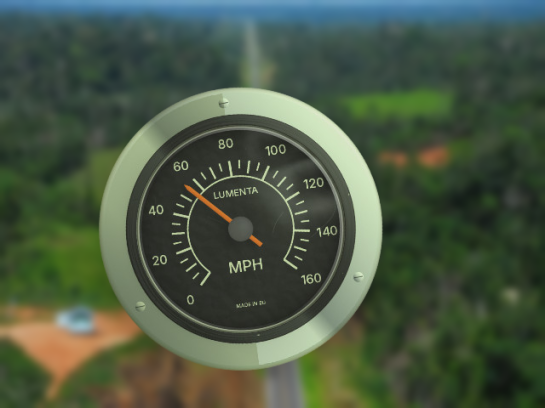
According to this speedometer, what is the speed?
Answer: 55 mph
